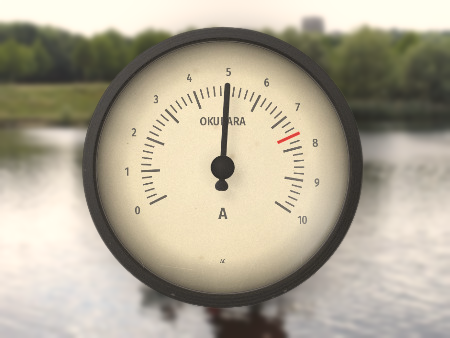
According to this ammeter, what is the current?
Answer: 5 A
